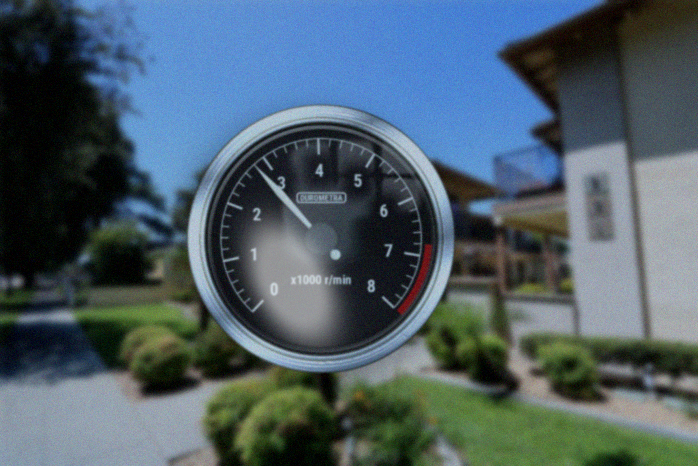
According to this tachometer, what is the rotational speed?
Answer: 2800 rpm
